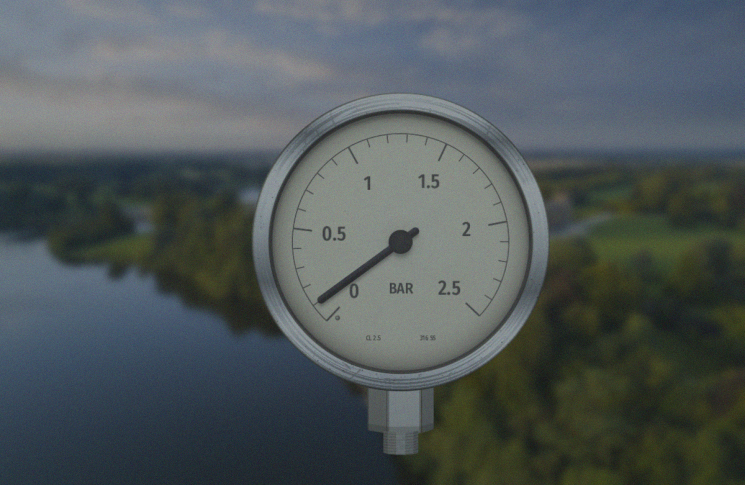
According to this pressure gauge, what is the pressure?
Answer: 0.1 bar
